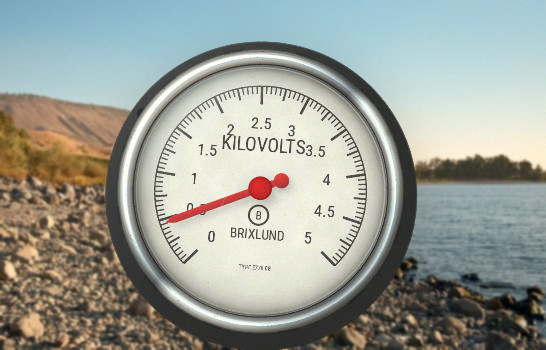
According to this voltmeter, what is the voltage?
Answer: 0.45 kV
